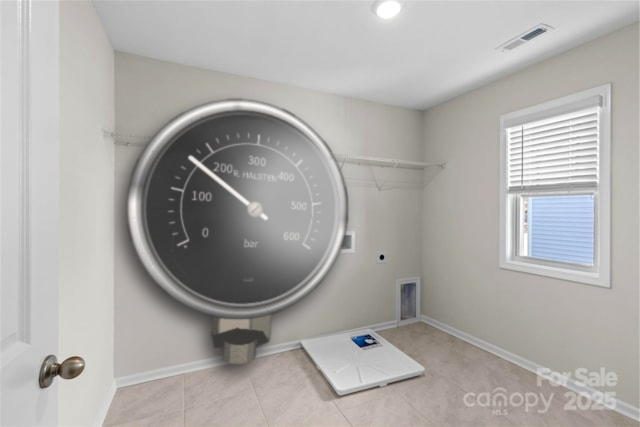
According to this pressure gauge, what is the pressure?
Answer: 160 bar
